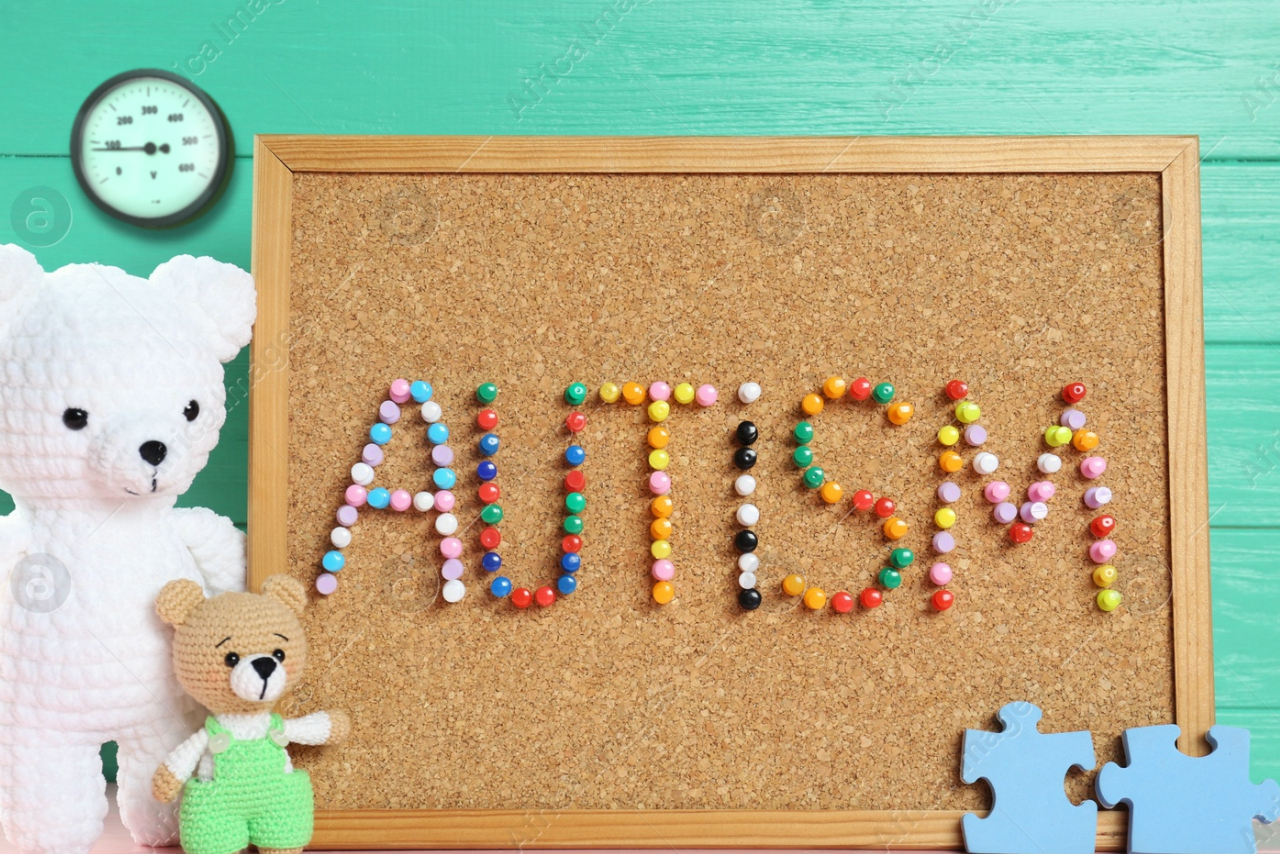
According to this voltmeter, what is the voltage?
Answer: 80 V
